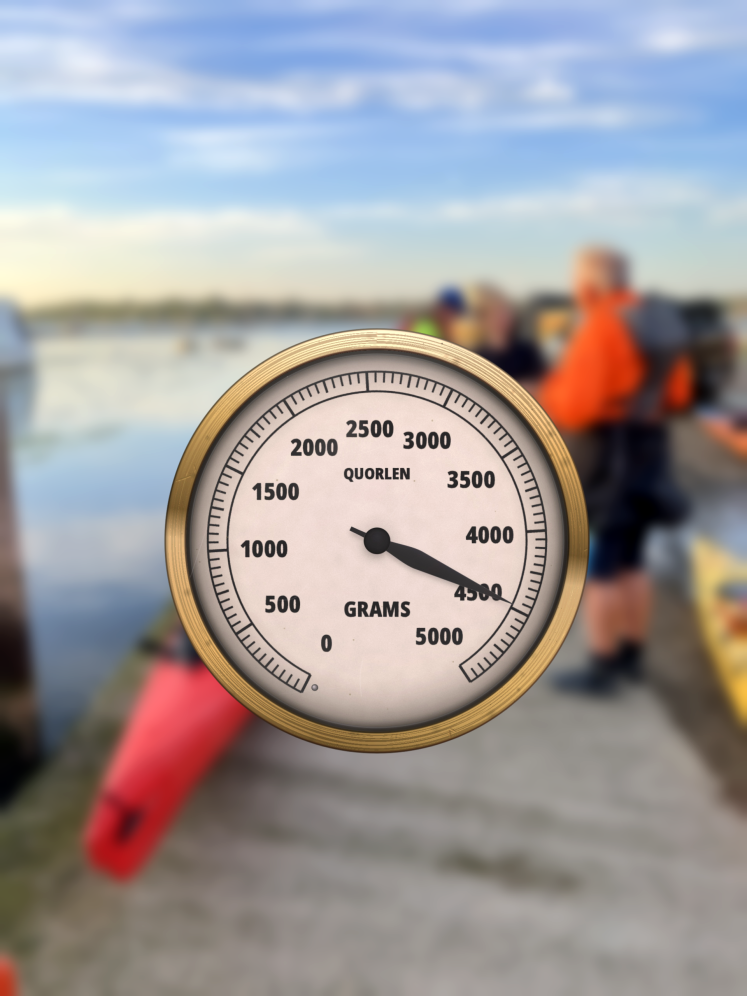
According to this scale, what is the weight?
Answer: 4475 g
